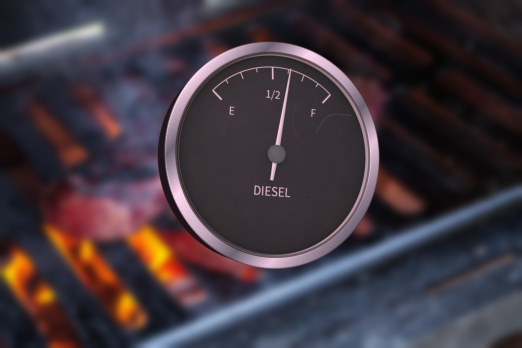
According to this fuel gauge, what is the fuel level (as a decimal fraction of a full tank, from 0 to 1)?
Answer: 0.625
